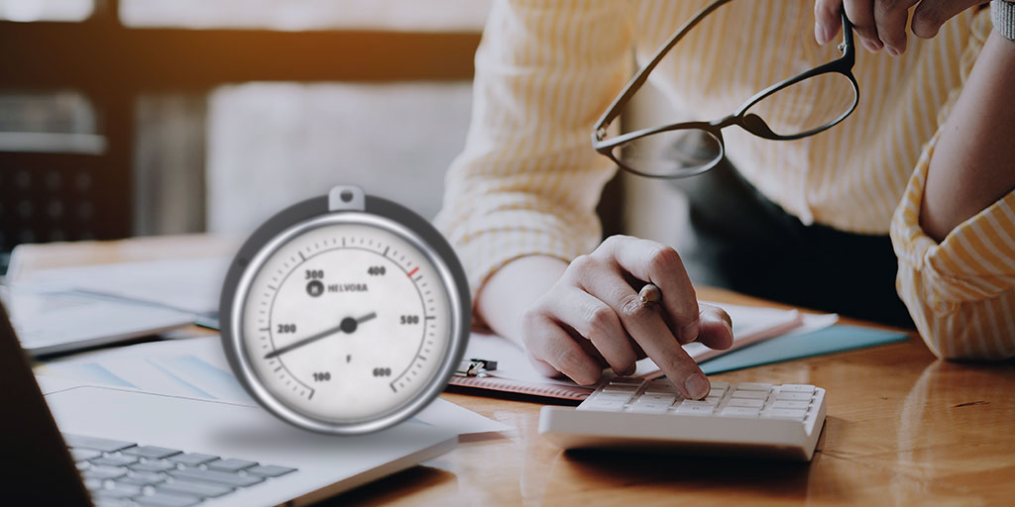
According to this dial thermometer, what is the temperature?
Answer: 170 °F
